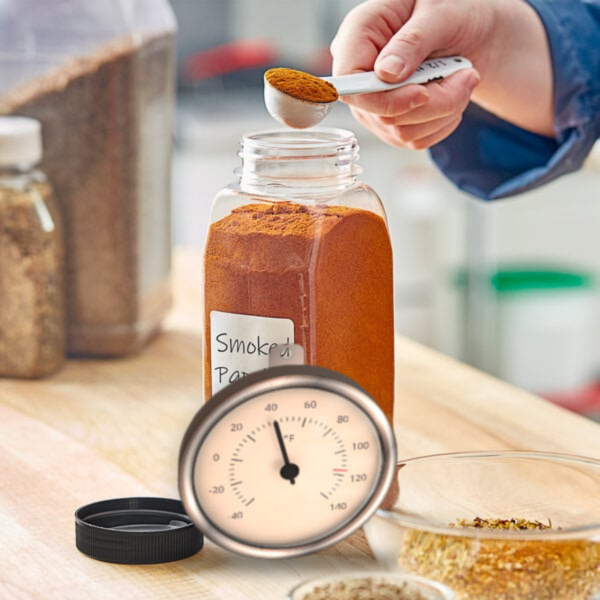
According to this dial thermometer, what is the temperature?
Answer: 40 °F
